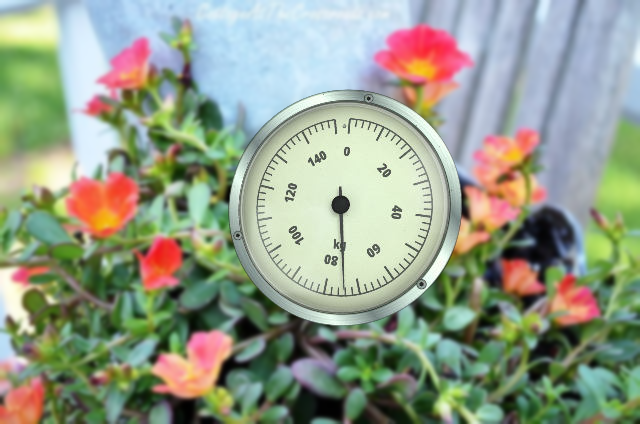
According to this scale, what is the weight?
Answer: 74 kg
